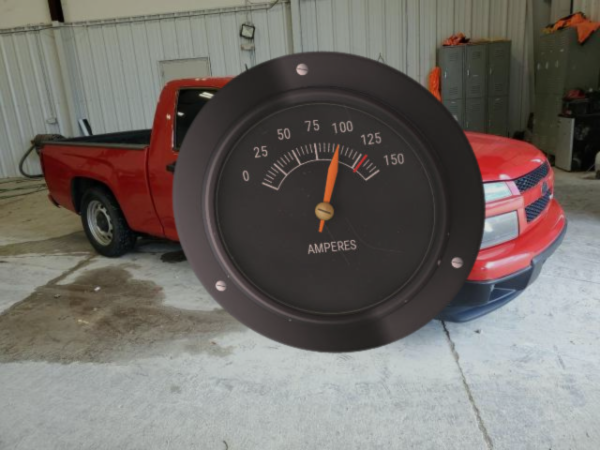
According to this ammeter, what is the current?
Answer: 100 A
